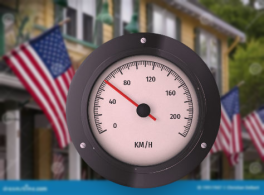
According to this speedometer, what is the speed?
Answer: 60 km/h
